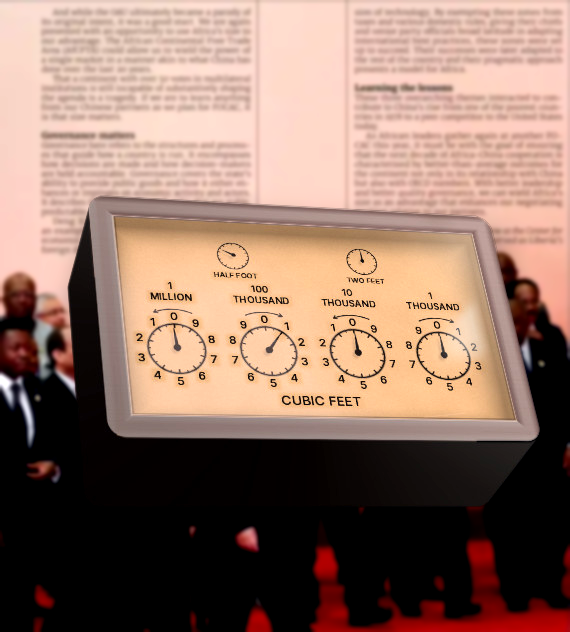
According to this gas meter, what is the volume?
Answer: 10000 ft³
